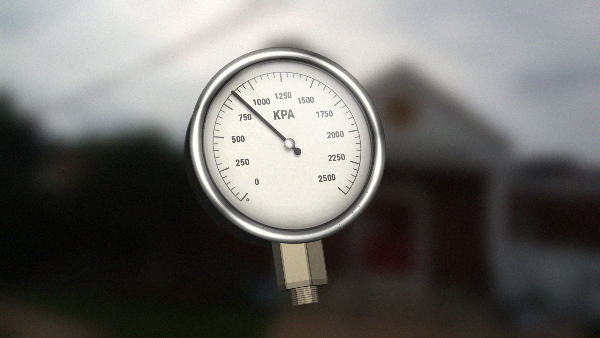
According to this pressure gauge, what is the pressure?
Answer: 850 kPa
